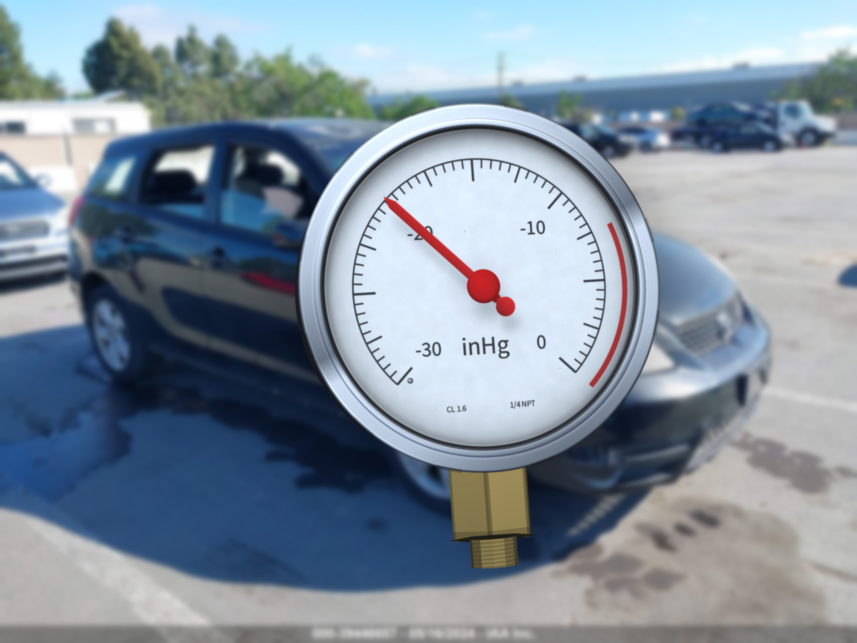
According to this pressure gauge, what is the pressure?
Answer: -20 inHg
